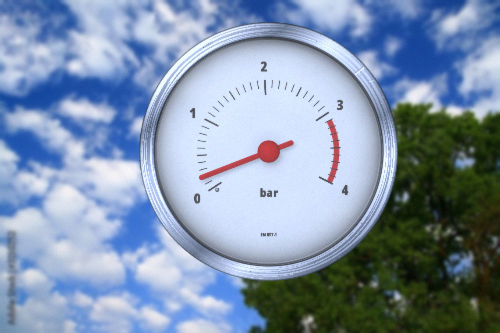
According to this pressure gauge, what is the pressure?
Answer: 0.2 bar
